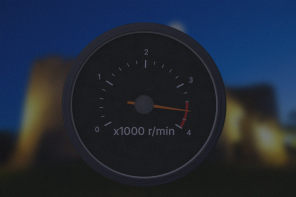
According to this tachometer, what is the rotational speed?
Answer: 3600 rpm
